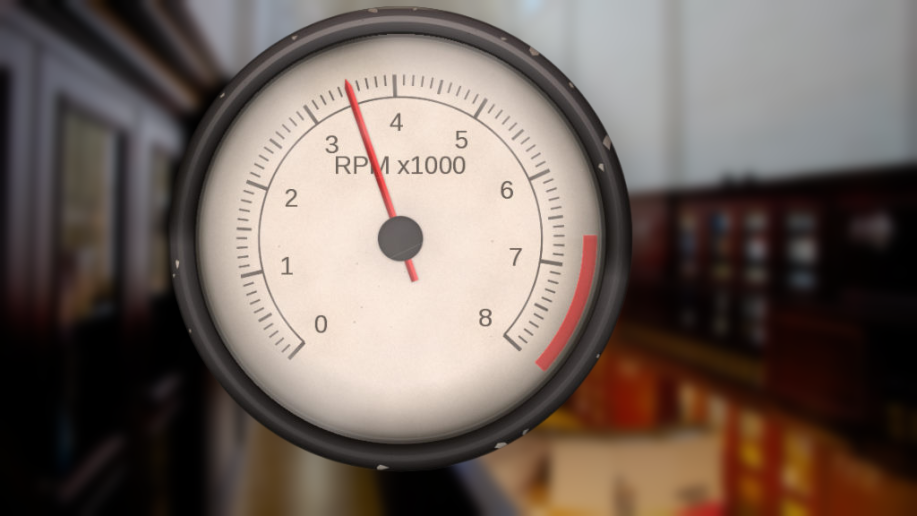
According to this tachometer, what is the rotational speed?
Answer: 3500 rpm
